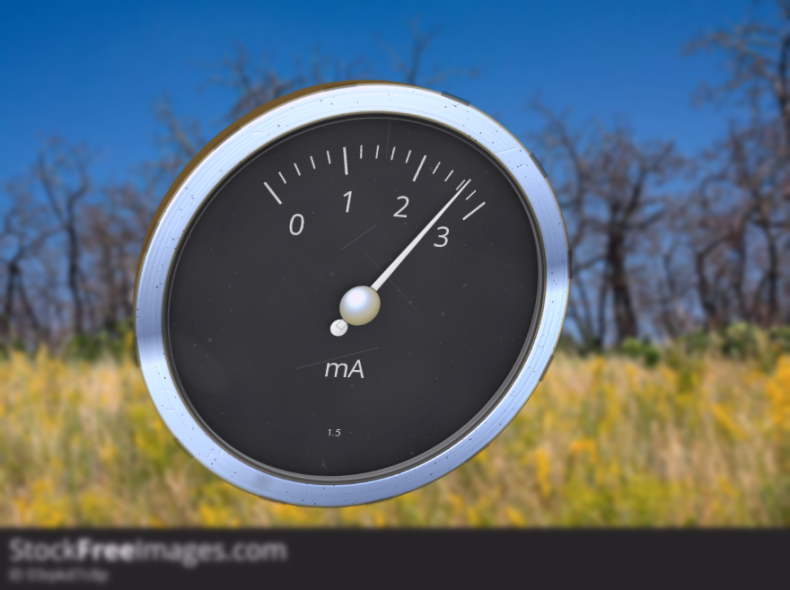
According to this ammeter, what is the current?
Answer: 2.6 mA
